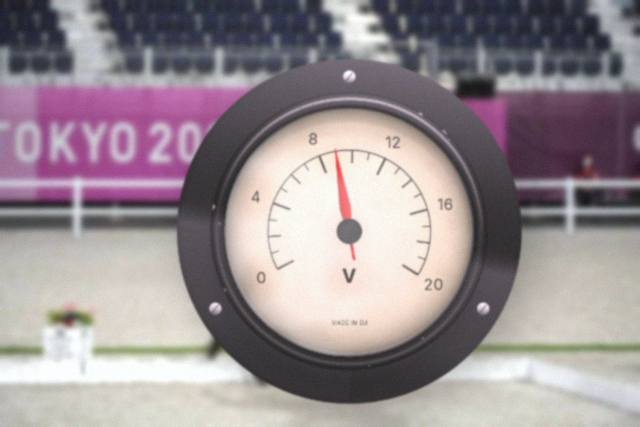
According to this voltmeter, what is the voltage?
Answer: 9 V
